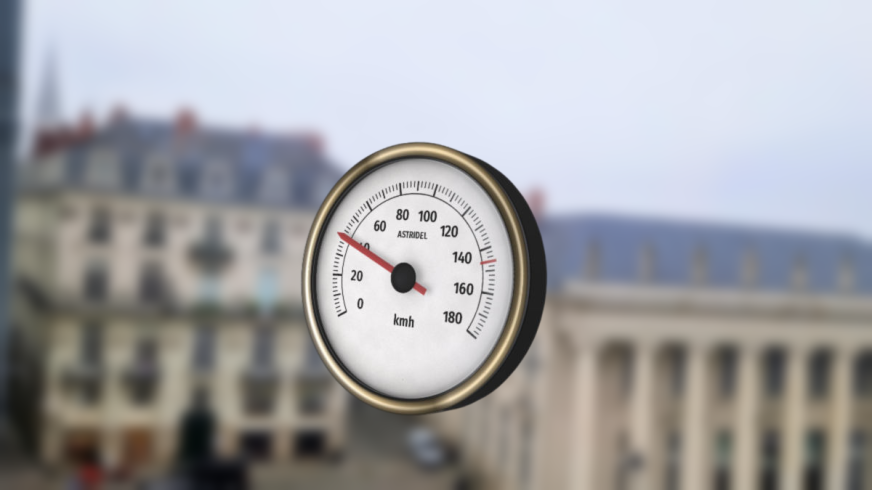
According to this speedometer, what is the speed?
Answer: 40 km/h
